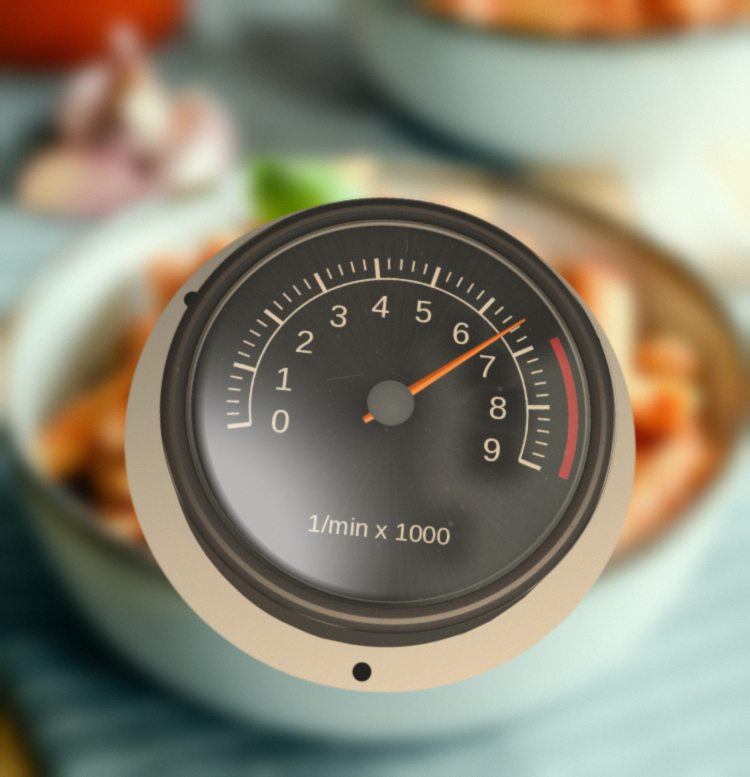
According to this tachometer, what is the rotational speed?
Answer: 6600 rpm
